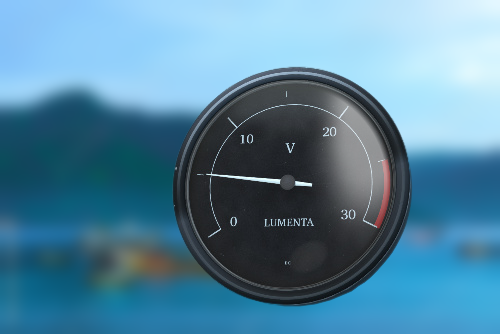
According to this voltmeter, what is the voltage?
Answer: 5 V
